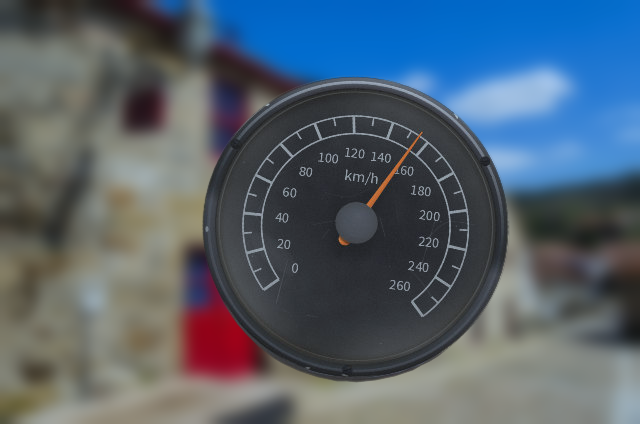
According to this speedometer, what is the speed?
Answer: 155 km/h
